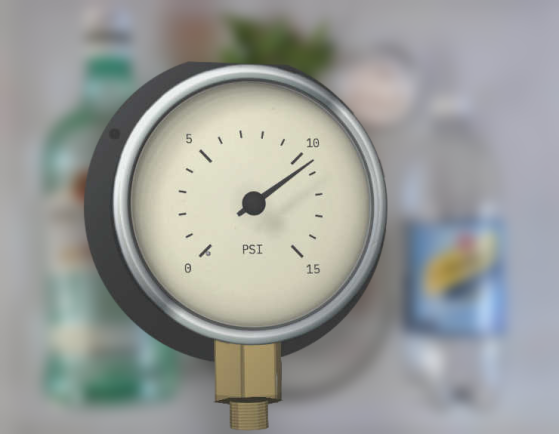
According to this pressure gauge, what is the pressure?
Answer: 10.5 psi
